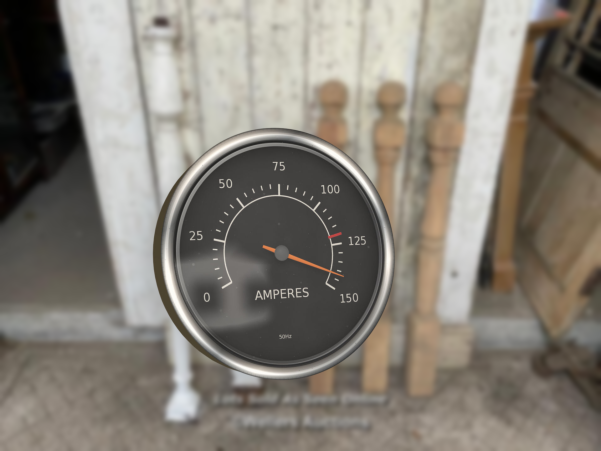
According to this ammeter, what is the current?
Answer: 142.5 A
